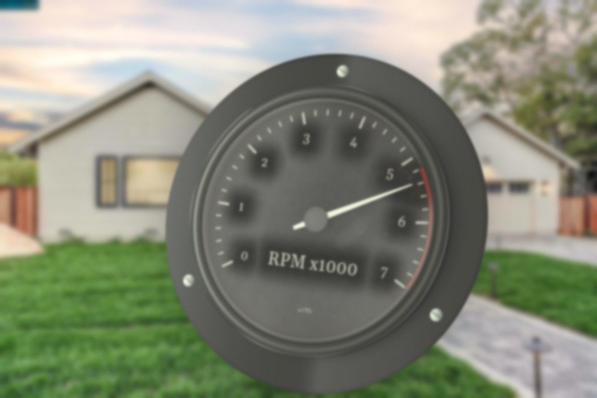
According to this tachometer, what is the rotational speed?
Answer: 5400 rpm
